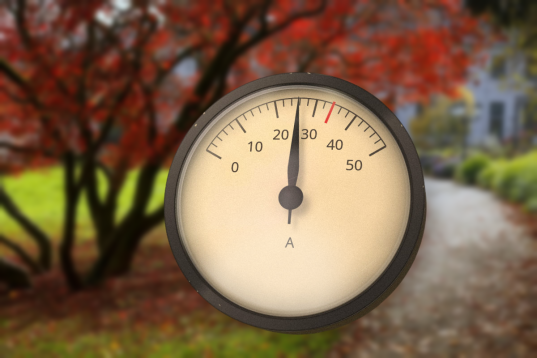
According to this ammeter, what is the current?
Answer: 26 A
